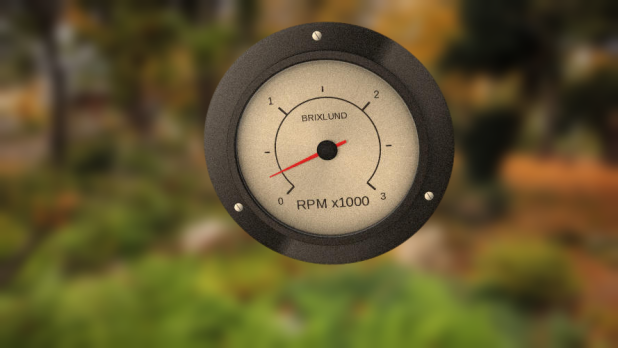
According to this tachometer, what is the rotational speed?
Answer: 250 rpm
